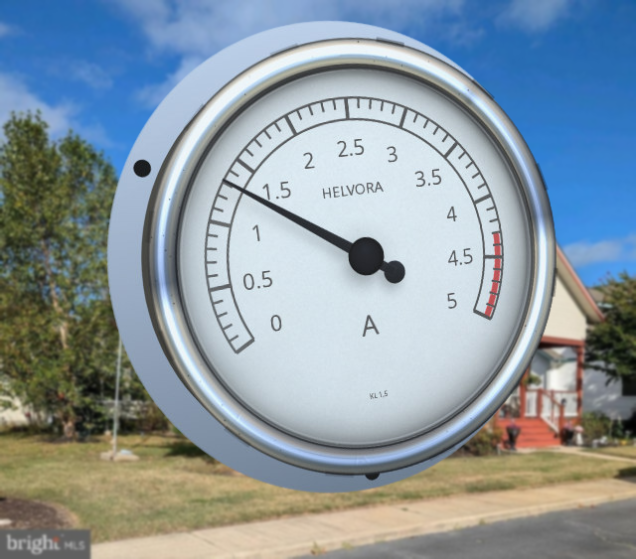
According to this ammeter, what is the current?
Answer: 1.3 A
